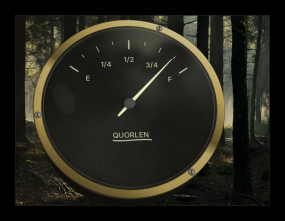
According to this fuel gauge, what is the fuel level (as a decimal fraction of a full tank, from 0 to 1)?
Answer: 0.875
